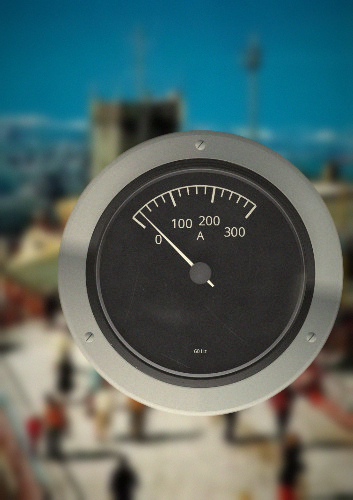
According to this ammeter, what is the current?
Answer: 20 A
